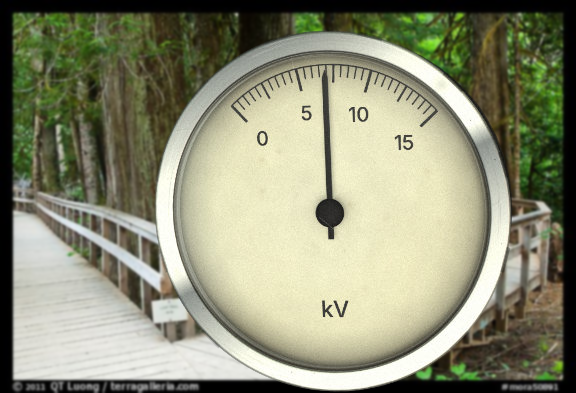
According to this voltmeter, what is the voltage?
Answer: 7 kV
